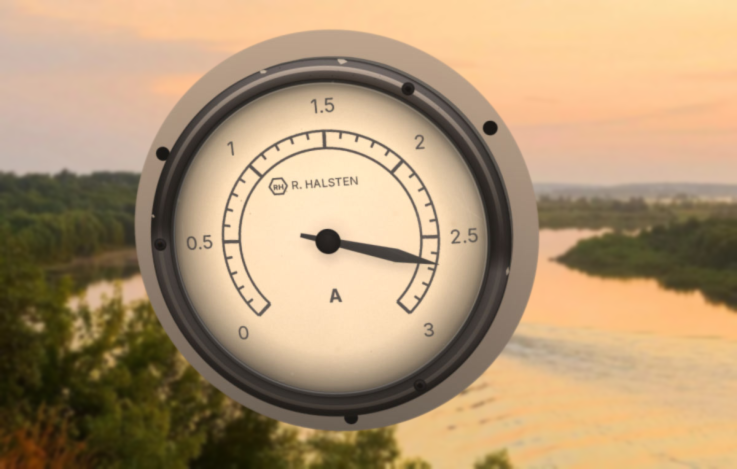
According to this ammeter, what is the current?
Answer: 2.65 A
